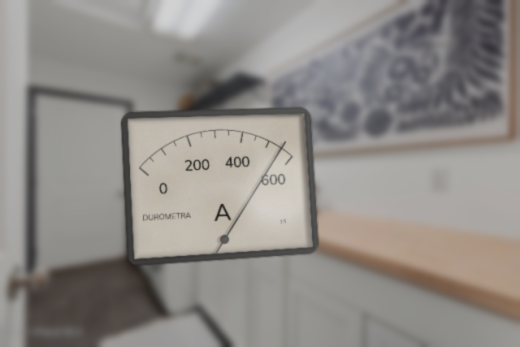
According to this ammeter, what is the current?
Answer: 550 A
